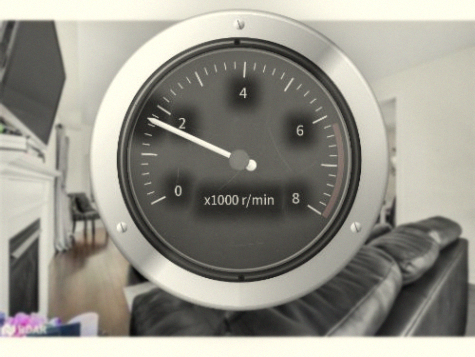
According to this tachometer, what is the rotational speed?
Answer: 1700 rpm
